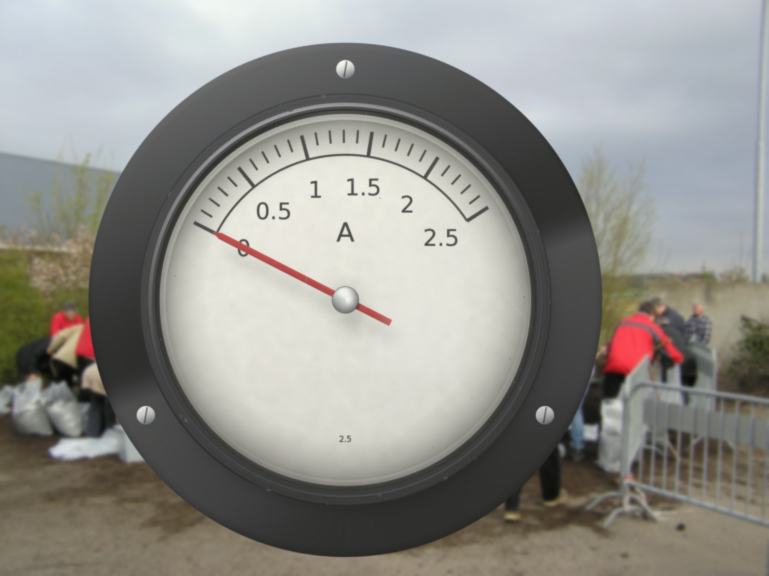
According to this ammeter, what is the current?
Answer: 0 A
